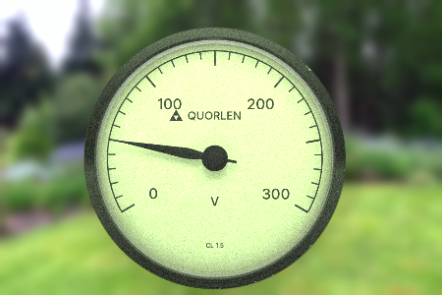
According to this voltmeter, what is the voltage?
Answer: 50 V
